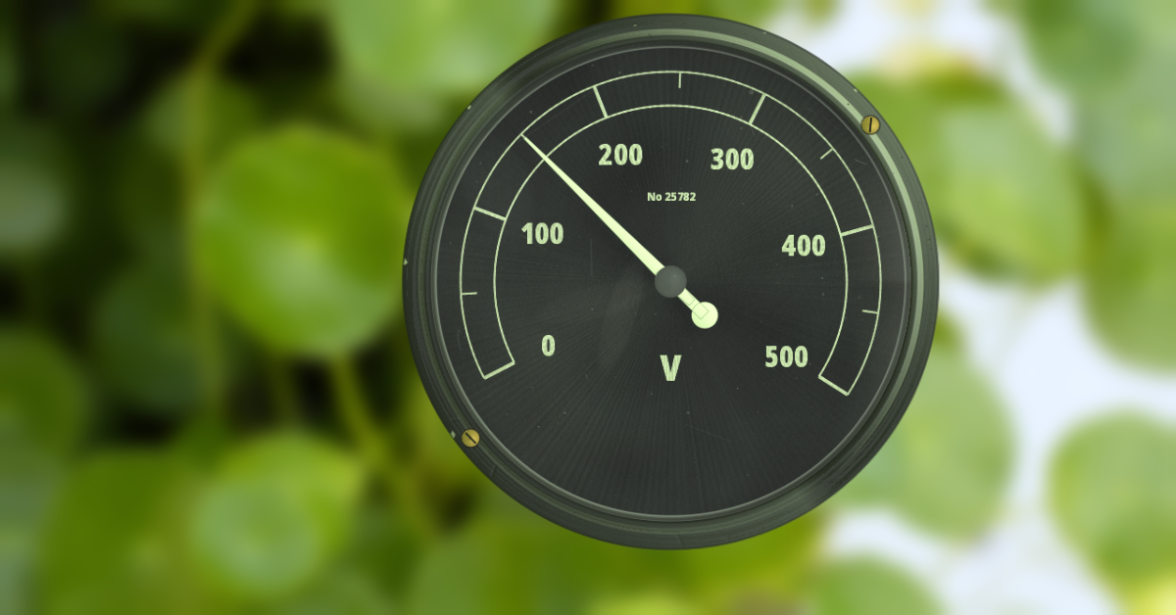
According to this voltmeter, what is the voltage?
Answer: 150 V
